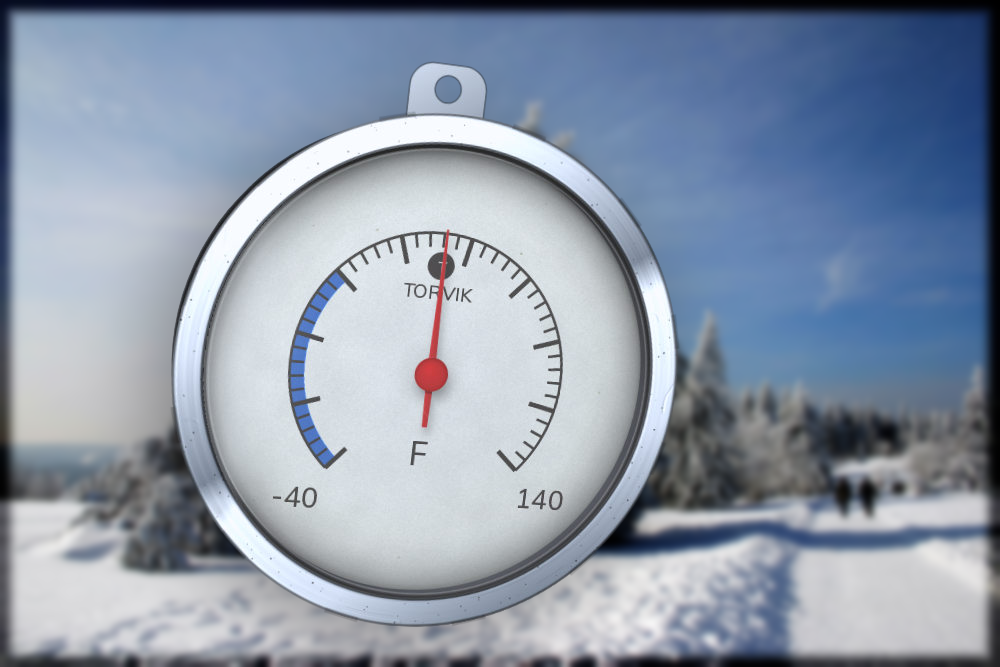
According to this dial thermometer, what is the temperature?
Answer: 52 °F
